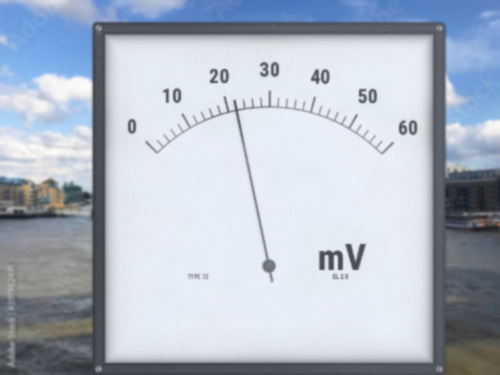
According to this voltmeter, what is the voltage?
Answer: 22 mV
